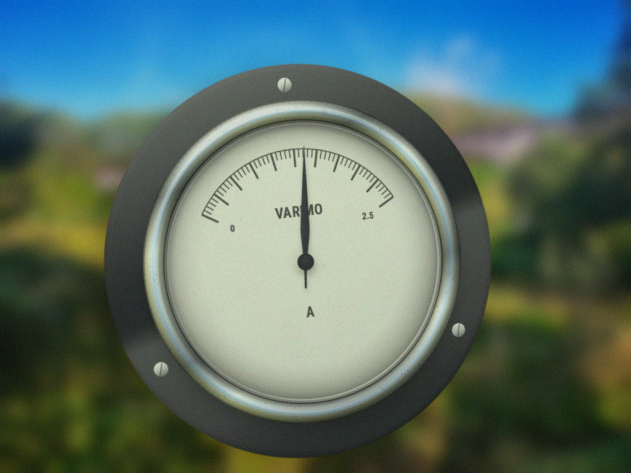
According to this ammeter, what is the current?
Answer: 1.35 A
